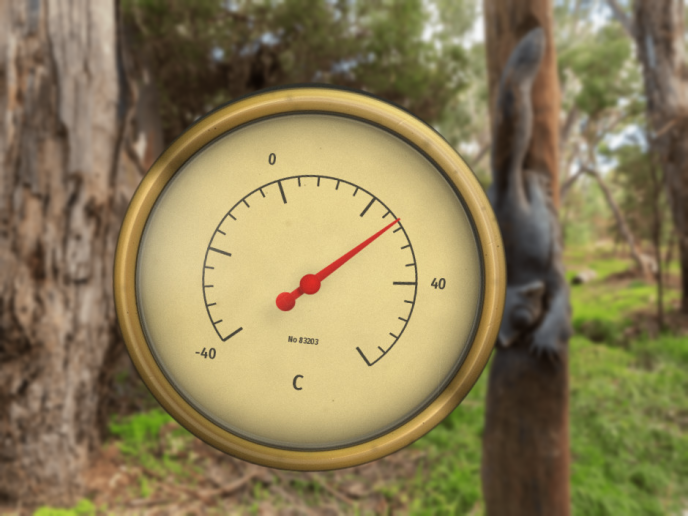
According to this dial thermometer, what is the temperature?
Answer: 26 °C
